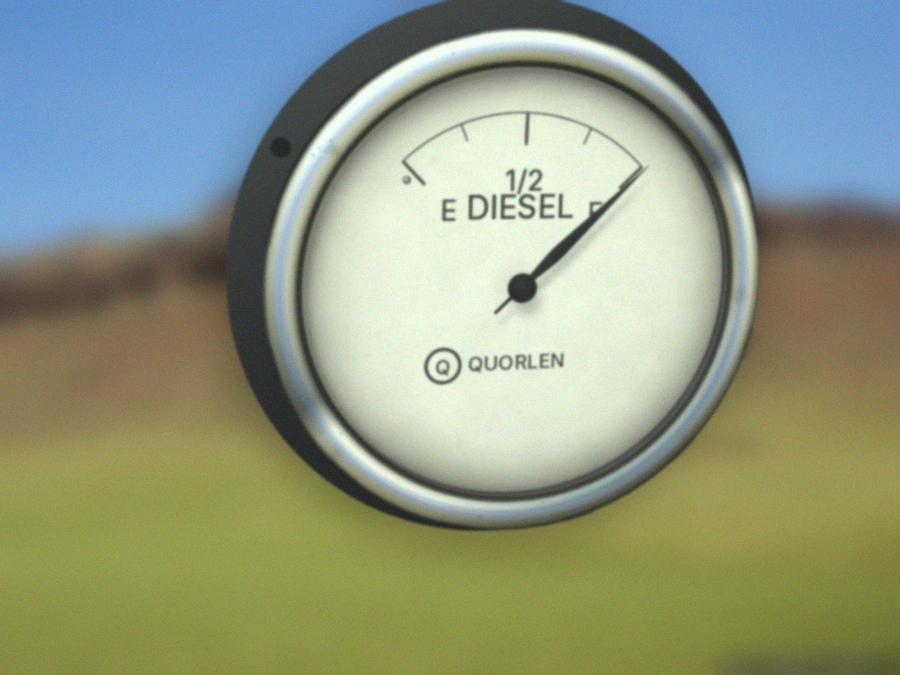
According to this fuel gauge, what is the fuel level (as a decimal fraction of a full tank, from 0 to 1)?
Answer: 1
